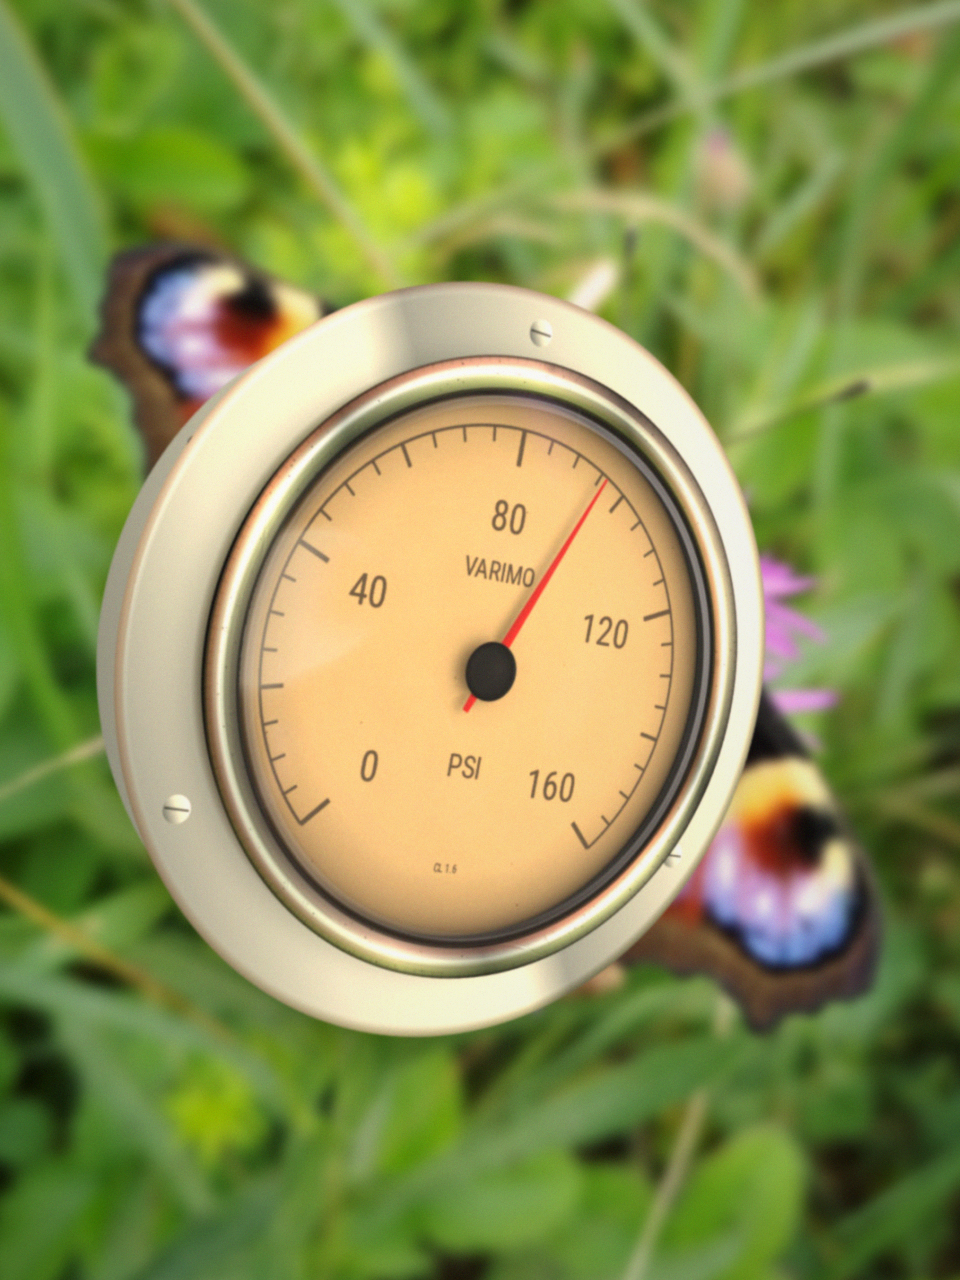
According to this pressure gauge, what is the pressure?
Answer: 95 psi
